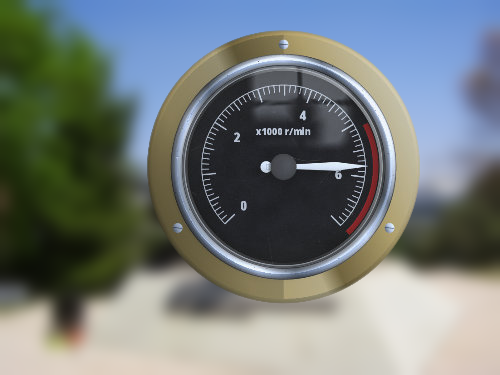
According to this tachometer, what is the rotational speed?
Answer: 5800 rpm
